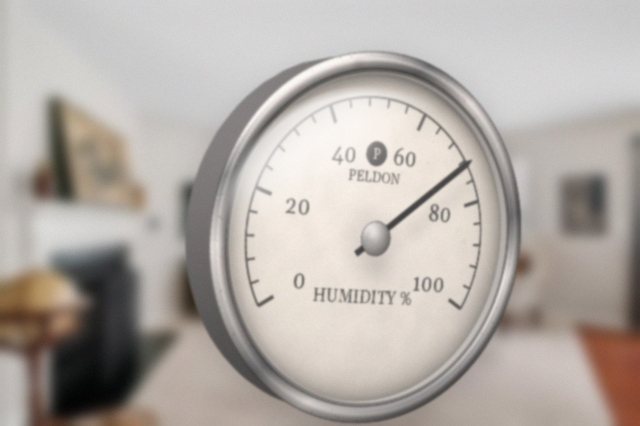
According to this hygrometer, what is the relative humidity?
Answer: 72 %
